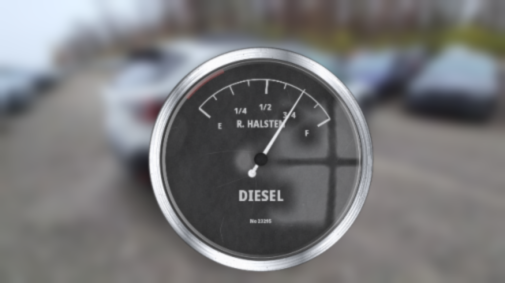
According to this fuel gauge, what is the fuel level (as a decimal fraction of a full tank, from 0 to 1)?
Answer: 0.75
